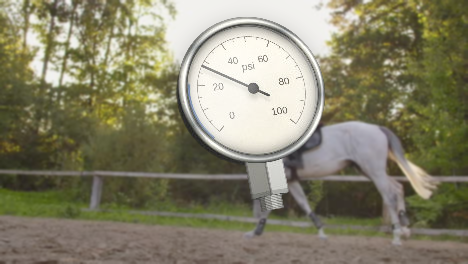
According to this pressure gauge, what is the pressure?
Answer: 27.5 psi
